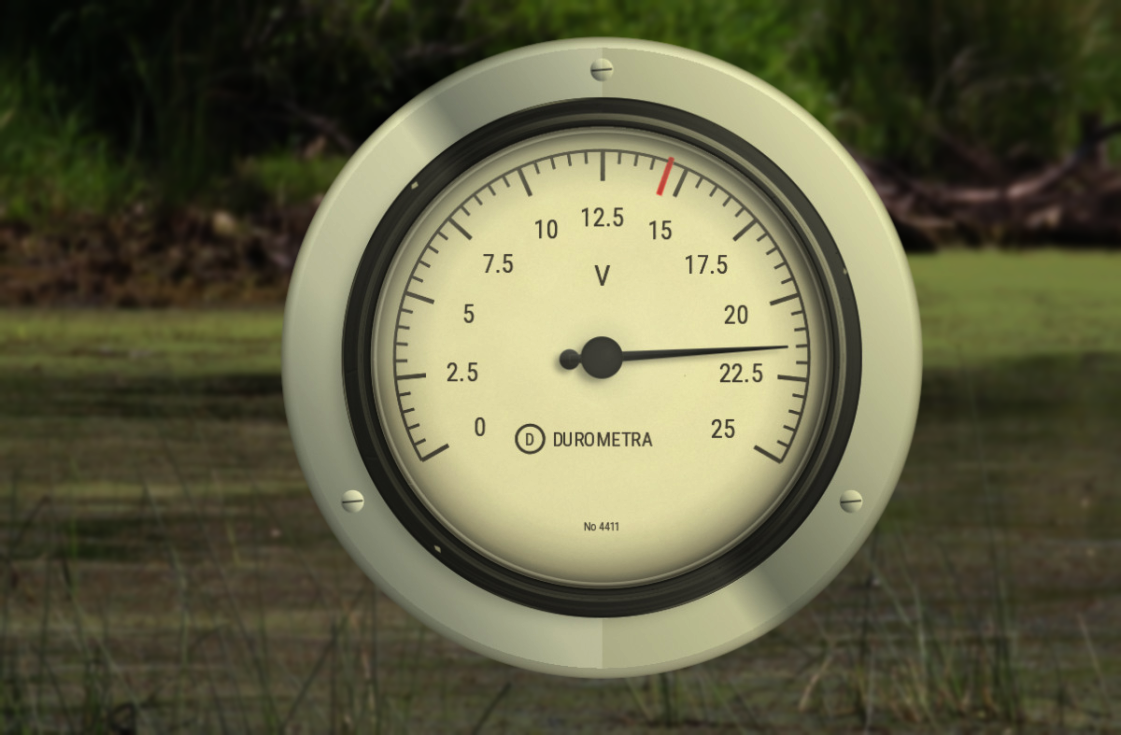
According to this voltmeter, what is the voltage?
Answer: 21.5 V
